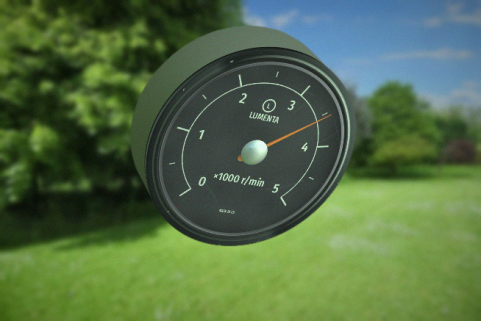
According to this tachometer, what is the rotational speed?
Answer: 3500 rpm
